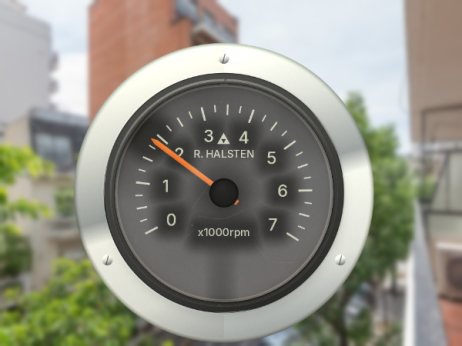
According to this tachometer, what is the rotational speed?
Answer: 1875 rpm
